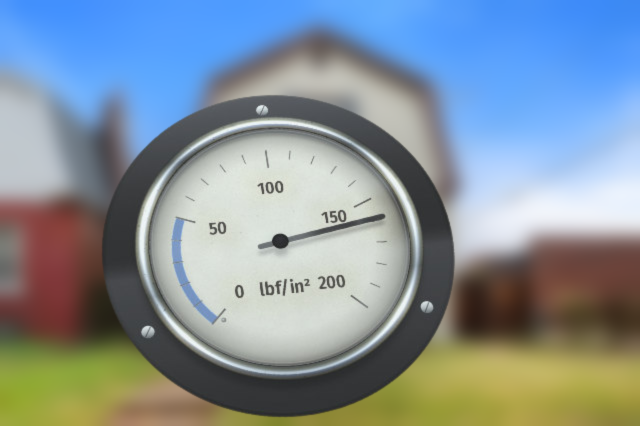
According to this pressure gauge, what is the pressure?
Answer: 160 psi
